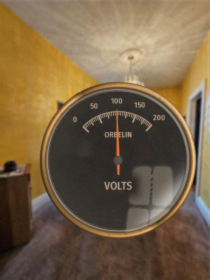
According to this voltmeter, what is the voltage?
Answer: 100 V
